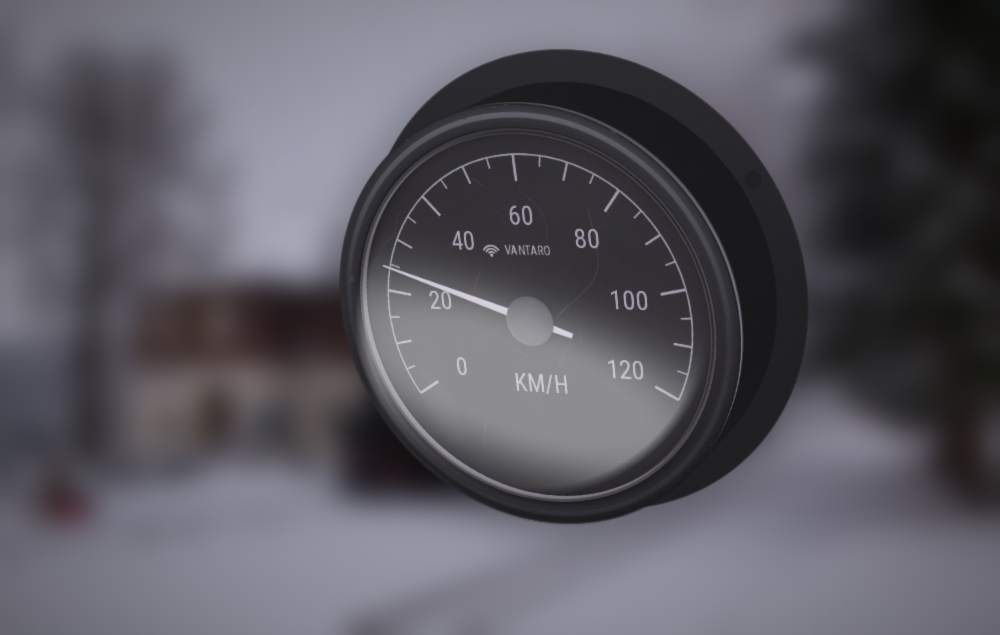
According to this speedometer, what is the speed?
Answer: 25 km/h
